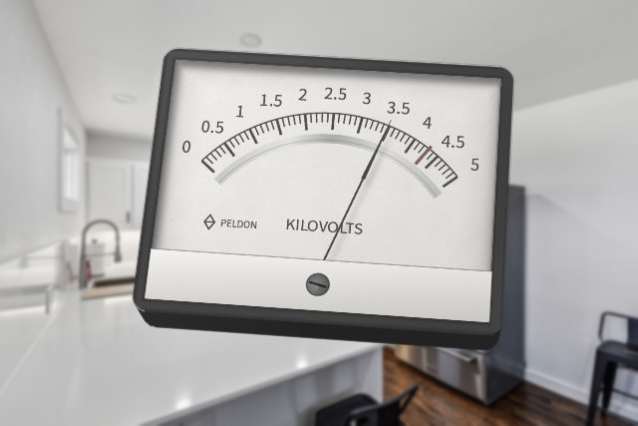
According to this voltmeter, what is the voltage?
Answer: 3.5 kV
